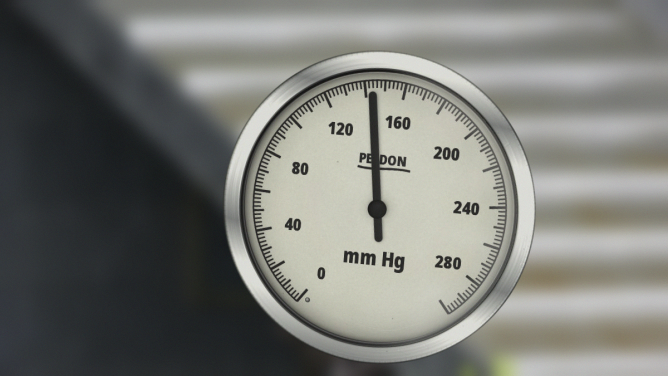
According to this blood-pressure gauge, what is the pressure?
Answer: 144 mmHg
